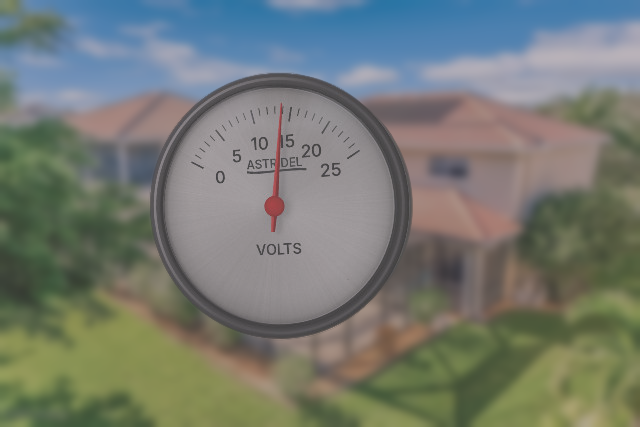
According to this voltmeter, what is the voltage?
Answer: 14 V
